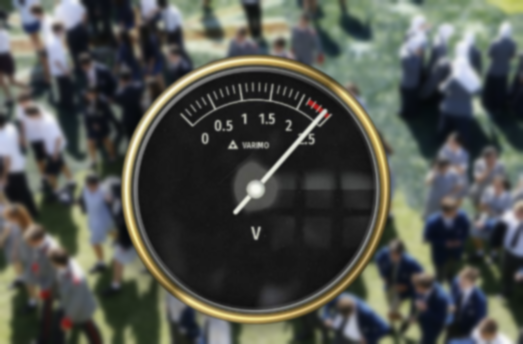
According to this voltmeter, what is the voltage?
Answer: 2.4 V
